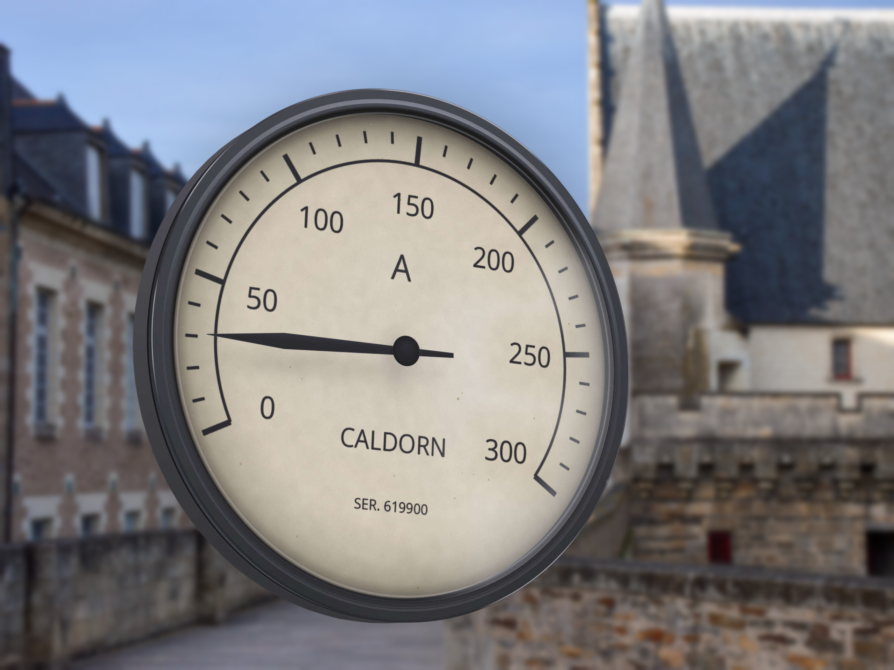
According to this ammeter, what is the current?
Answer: 30 A
